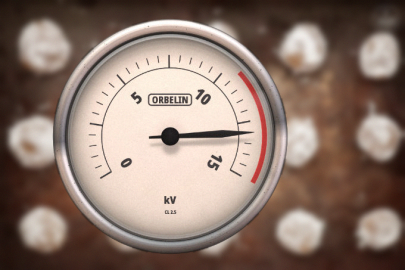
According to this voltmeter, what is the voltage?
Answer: 13 kV
